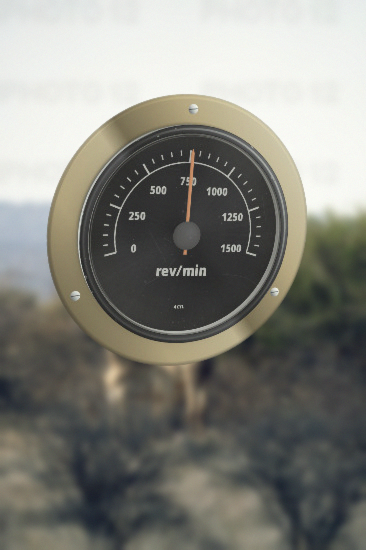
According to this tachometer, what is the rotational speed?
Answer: 750 rpm
